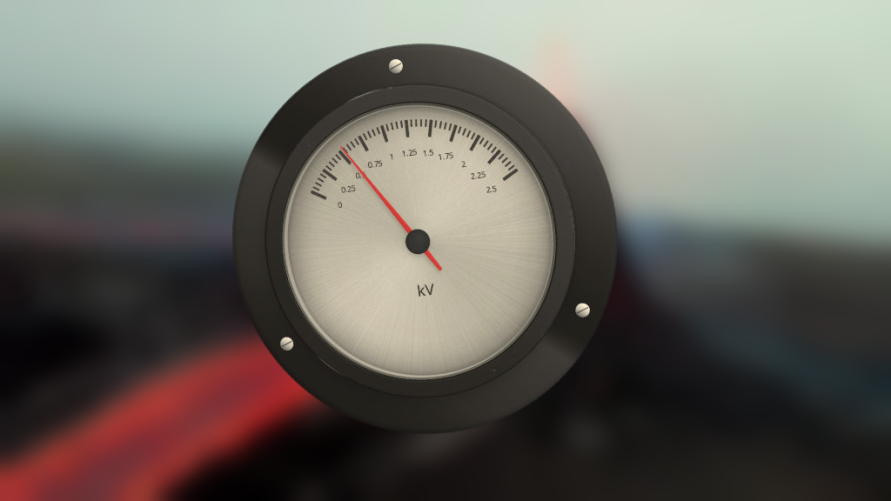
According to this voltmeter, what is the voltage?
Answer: 0.55 kV
